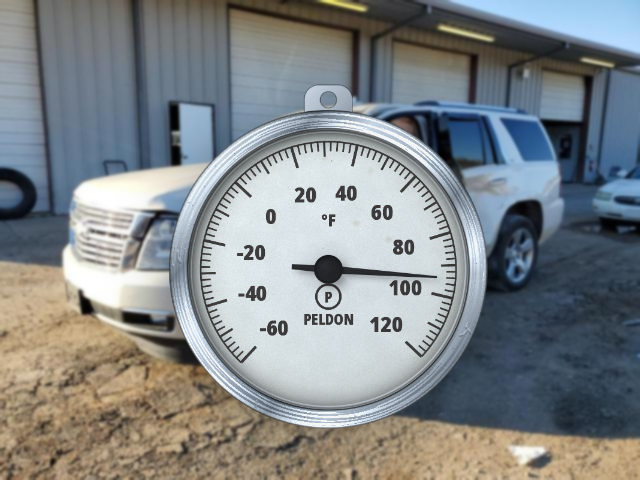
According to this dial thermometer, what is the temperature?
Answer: 94 °F
